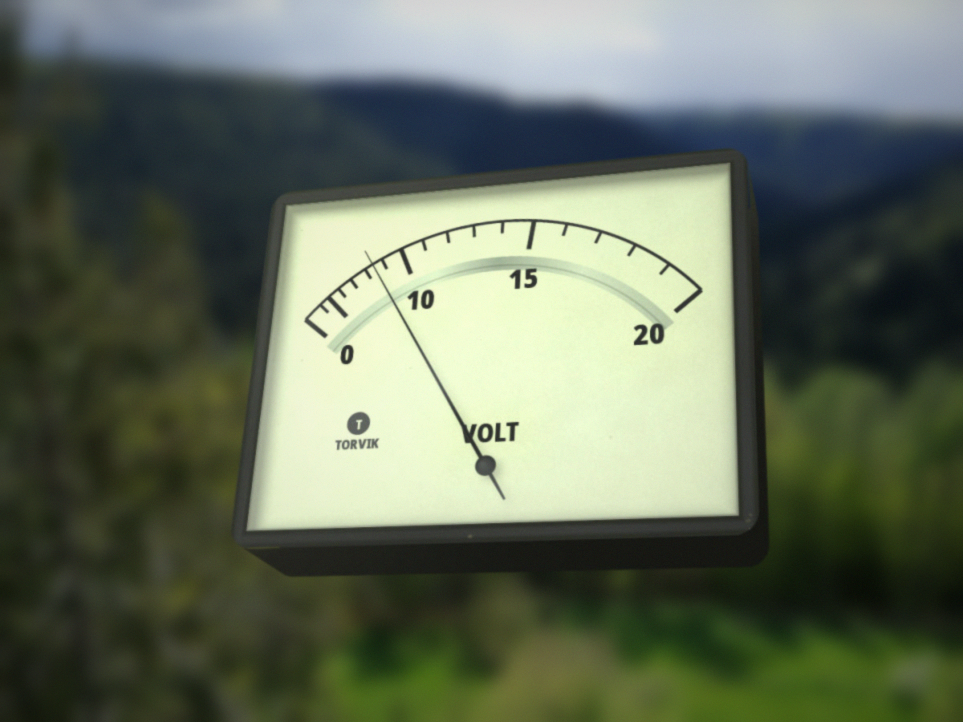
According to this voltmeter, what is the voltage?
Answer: 8.5 V
